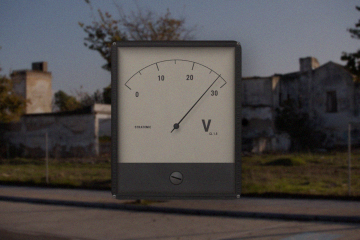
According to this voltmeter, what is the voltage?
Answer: 27.5 V
